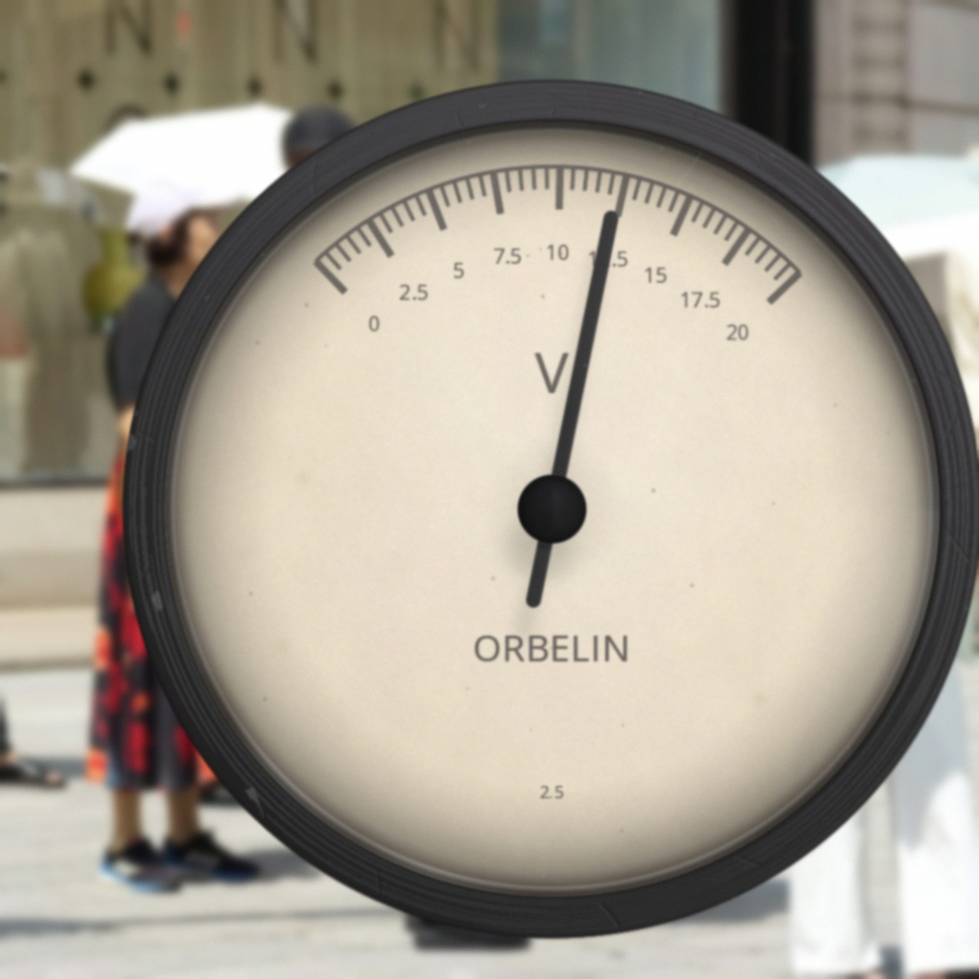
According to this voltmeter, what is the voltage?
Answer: 12.25 V
